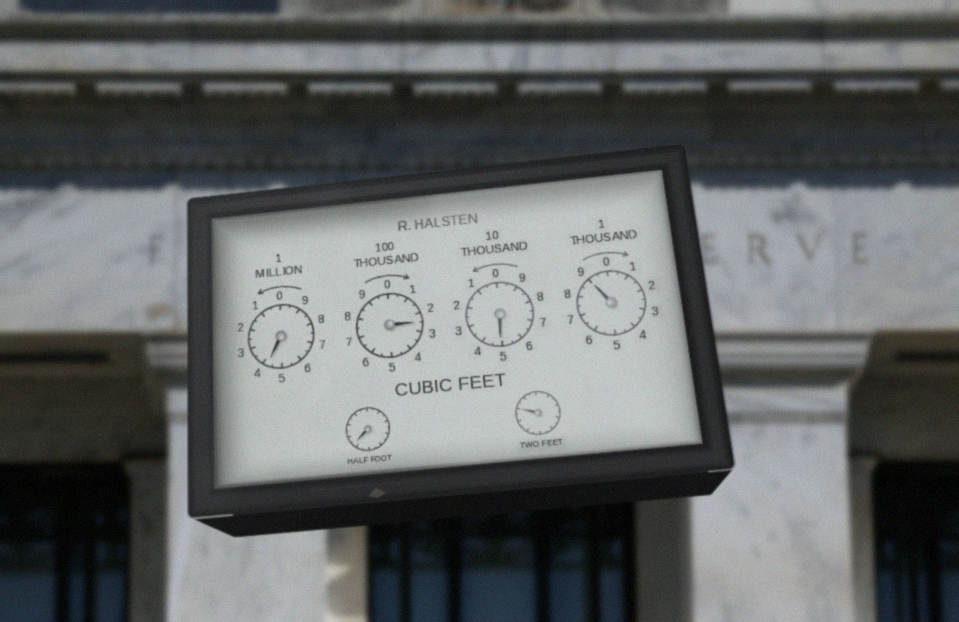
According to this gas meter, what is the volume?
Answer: 424900 ft³
